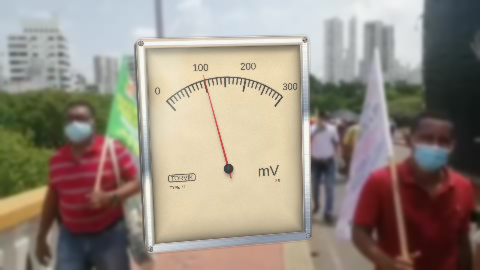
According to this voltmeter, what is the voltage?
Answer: 100 mV
